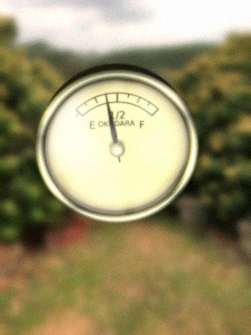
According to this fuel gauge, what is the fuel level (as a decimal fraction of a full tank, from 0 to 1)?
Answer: 0.375
